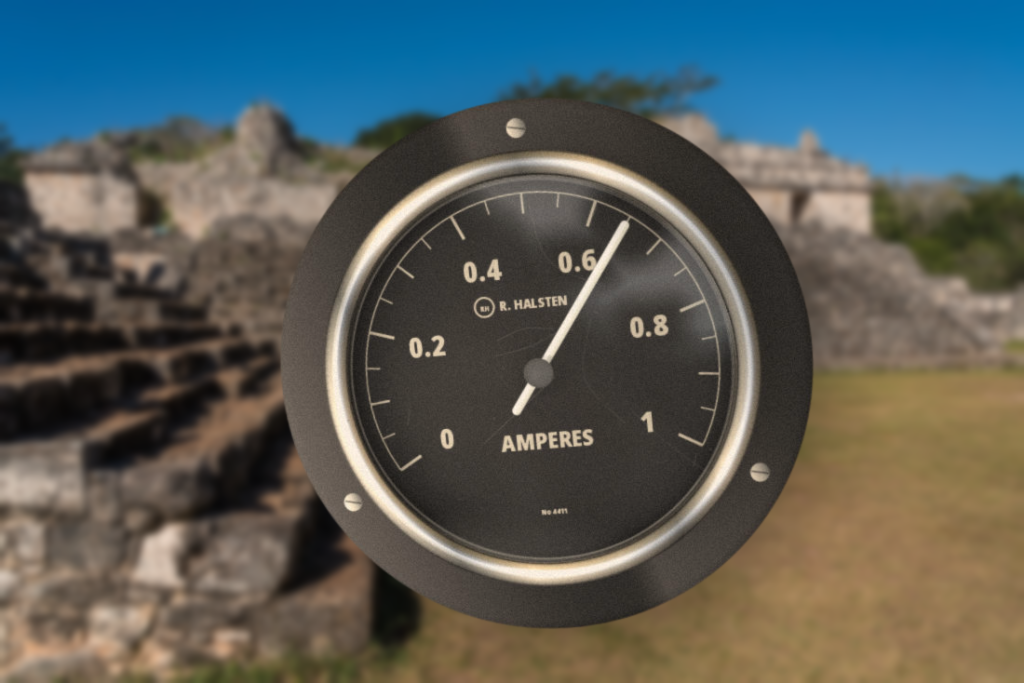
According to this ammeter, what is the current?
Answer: 0.65 A
